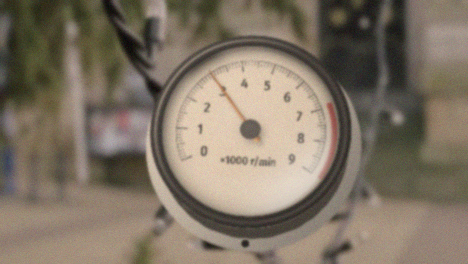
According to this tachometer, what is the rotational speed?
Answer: 3000 rpm
